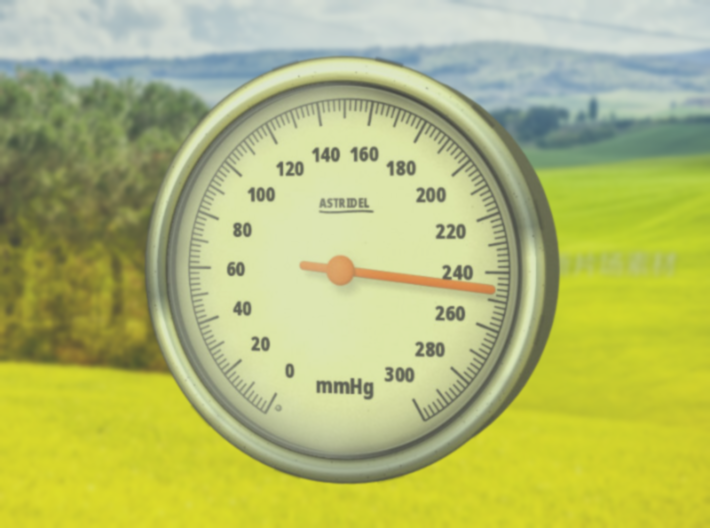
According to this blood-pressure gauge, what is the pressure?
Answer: 246 mmHg
